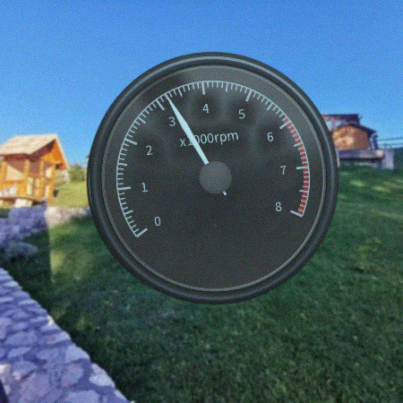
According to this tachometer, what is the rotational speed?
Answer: 3200 rpm
